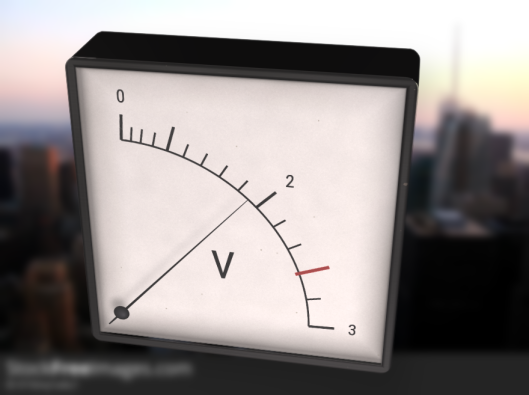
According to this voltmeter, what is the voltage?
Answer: 1.9 V
